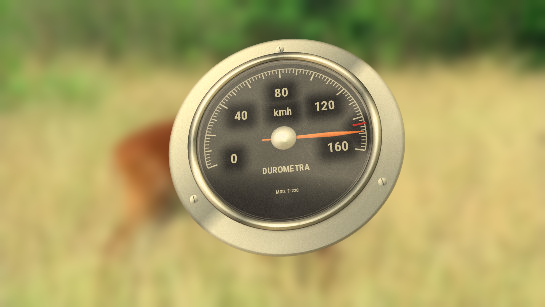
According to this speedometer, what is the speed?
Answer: 150 km/h
